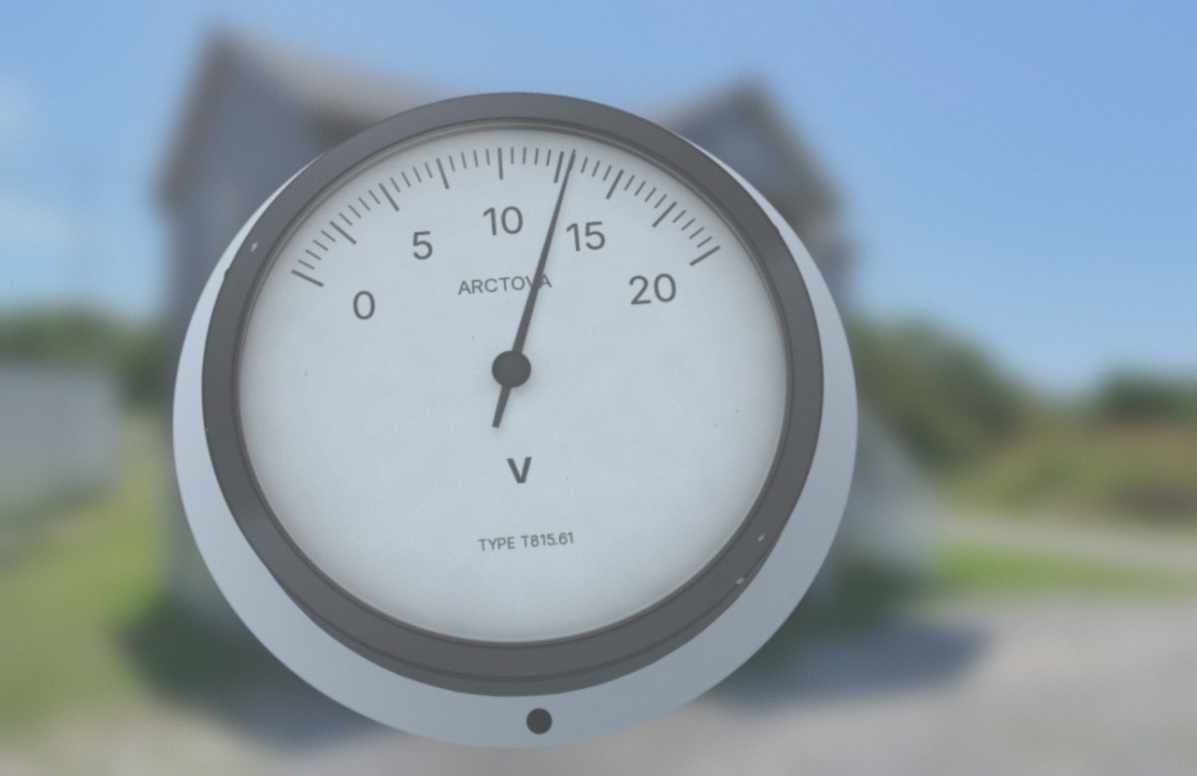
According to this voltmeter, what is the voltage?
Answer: 13 V
